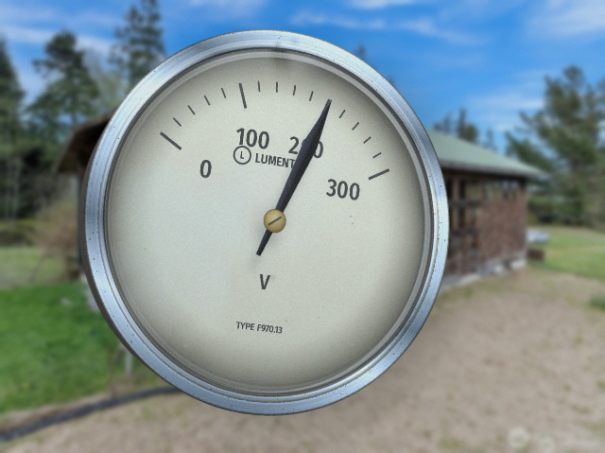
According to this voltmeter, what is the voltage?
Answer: 200 V
